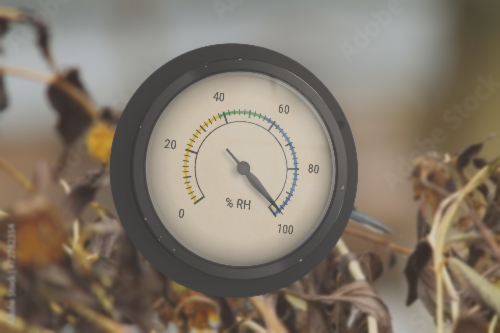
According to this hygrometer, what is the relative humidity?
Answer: 98 %
